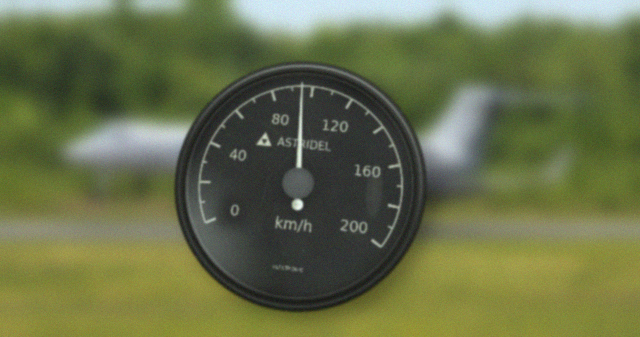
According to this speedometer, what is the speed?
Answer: 95 km/h
